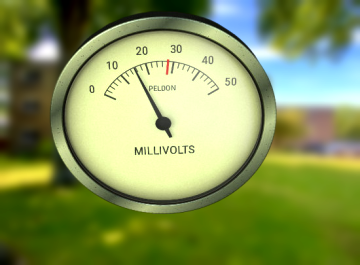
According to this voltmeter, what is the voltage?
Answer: 16 mV
